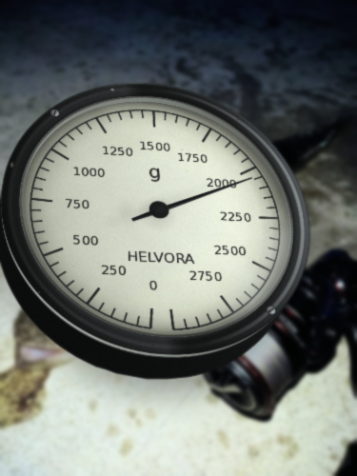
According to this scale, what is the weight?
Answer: 2050 g
